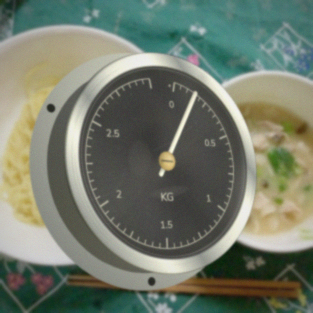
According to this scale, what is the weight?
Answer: 0.15 kg
